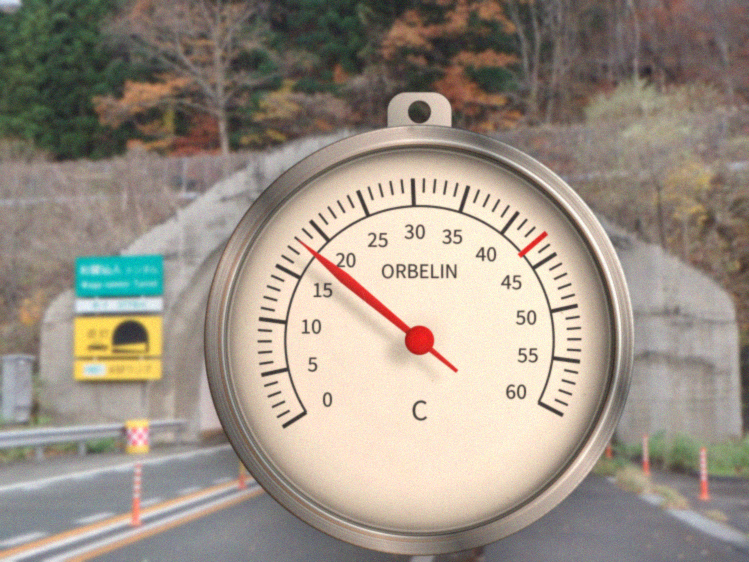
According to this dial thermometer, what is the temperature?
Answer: 18 °C
